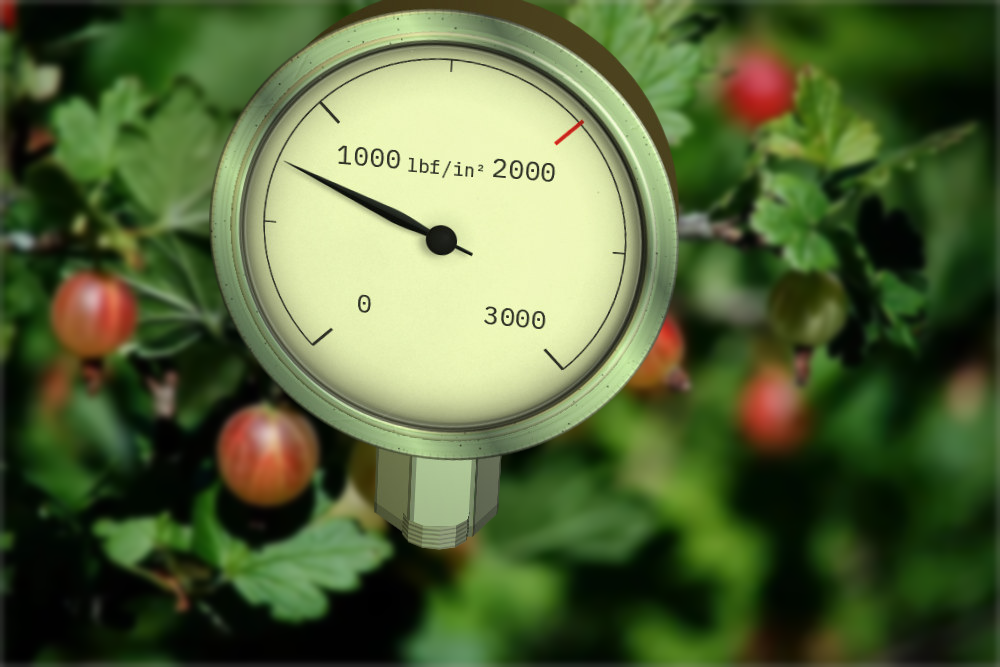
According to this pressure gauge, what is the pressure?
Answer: 750 psi
